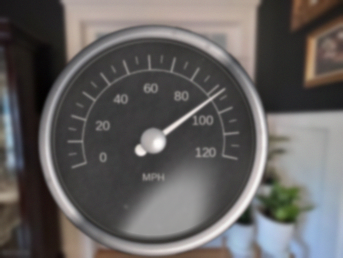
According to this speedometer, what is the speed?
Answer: 92.5 mph
